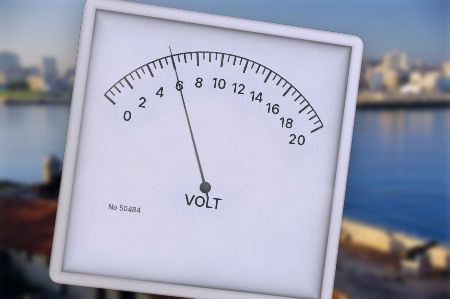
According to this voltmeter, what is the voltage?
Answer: 6 V
